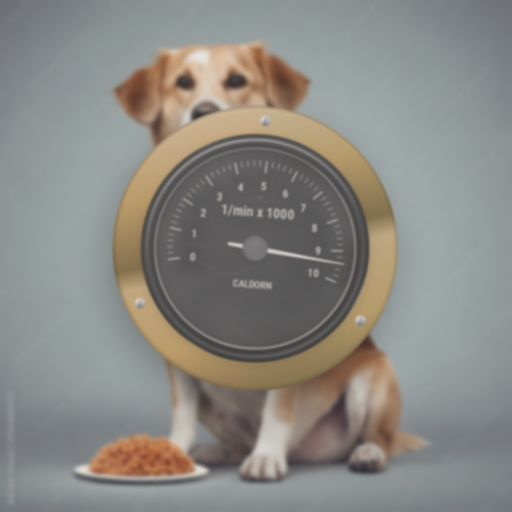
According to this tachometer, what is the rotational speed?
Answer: 9400 rpm
